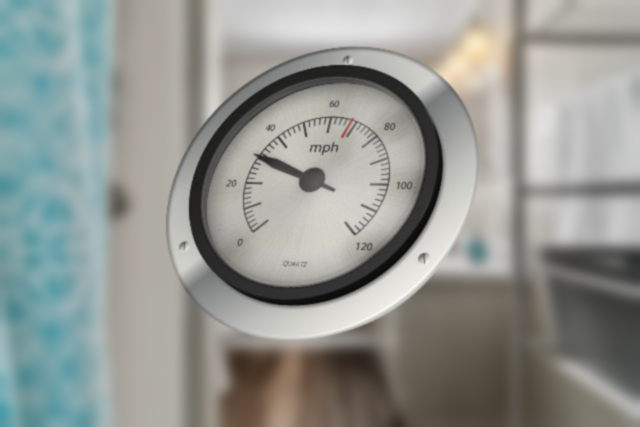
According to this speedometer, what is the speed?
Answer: 30 mph
